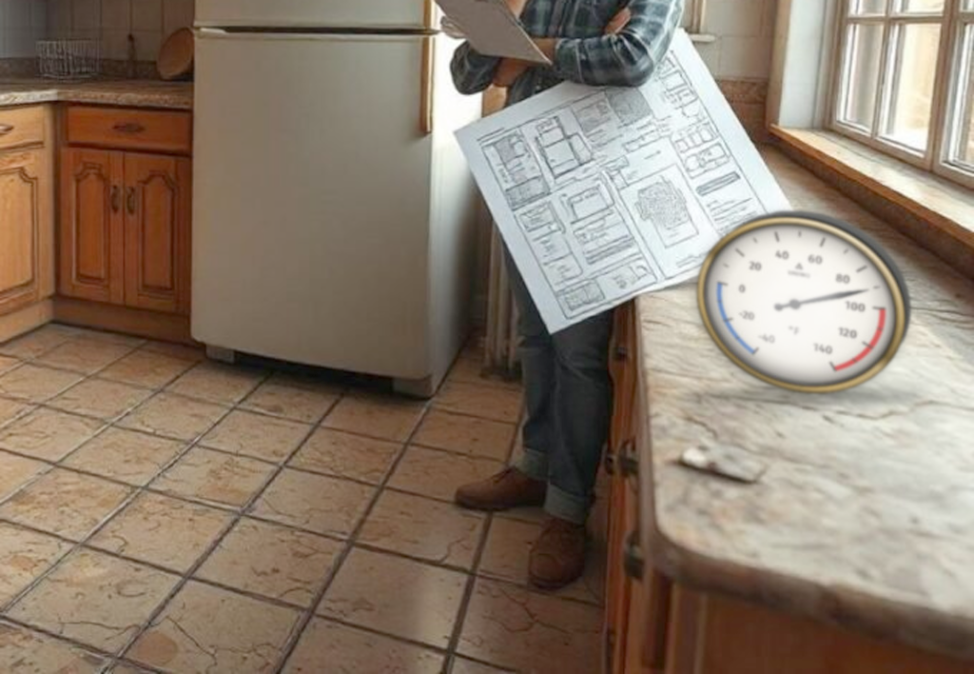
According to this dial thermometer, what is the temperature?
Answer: 90 °F
